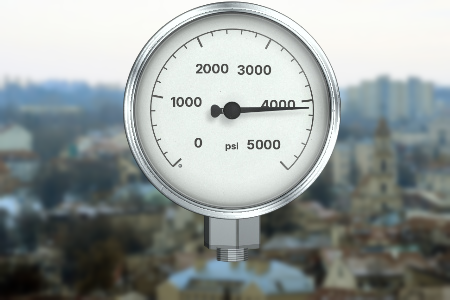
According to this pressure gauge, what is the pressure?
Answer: 4100 psi
